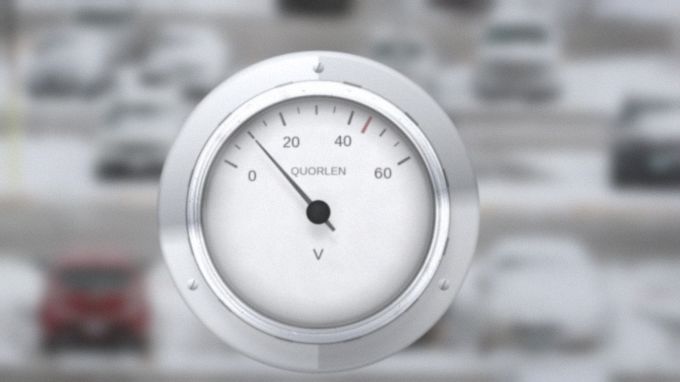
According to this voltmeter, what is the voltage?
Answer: 10 V
